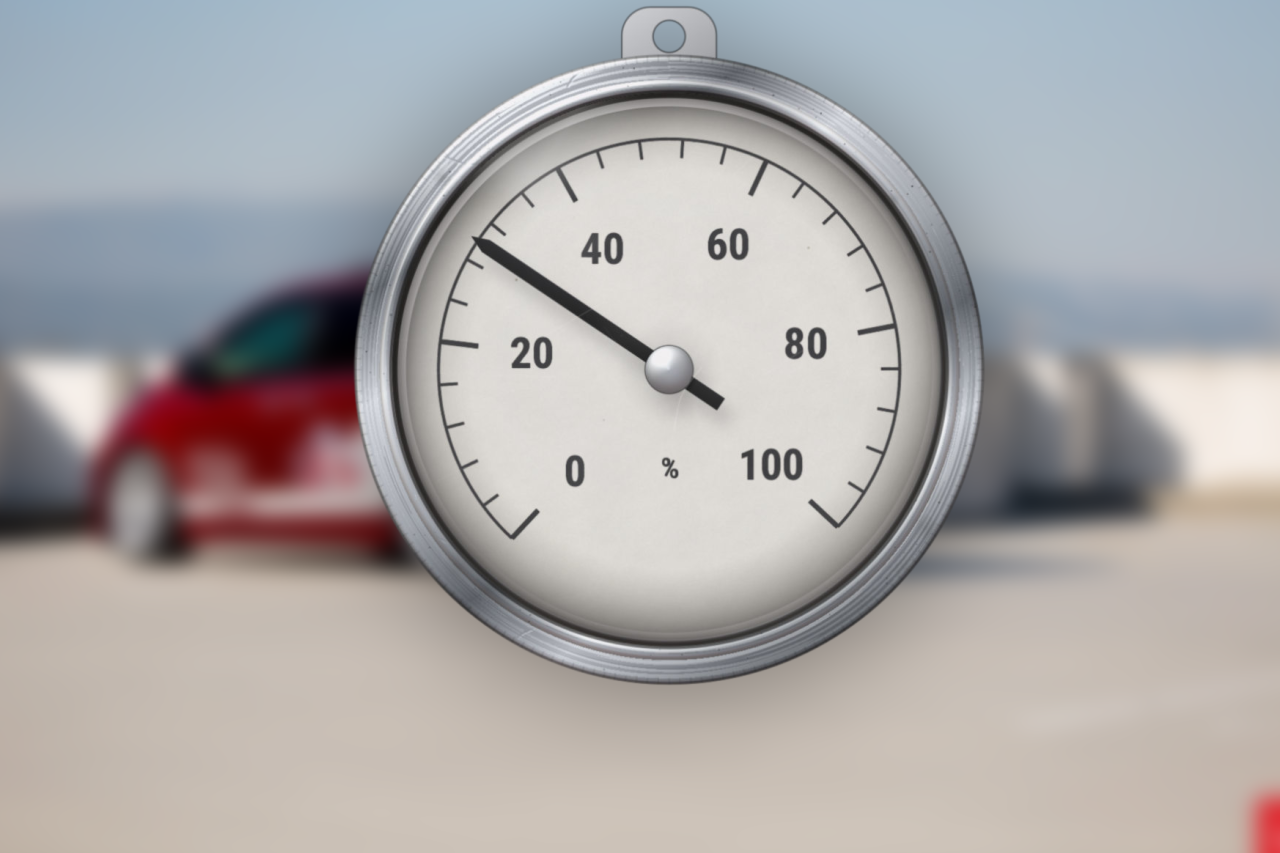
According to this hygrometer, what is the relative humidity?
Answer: 30 %
